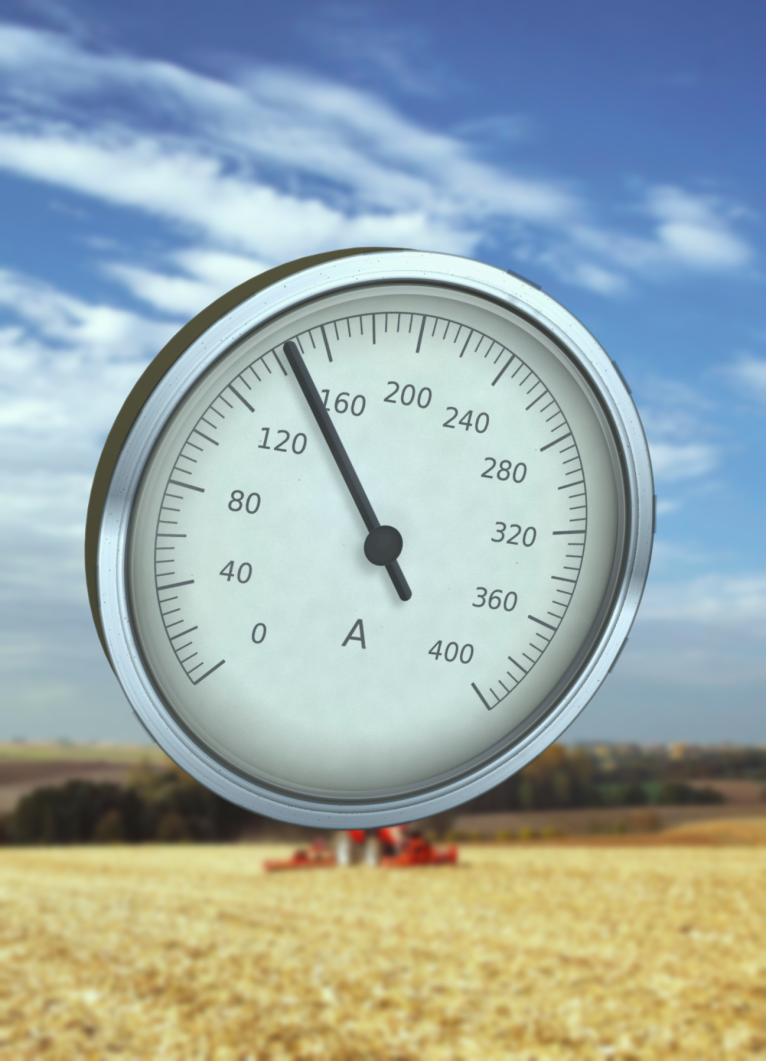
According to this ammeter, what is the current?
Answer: 145 A
